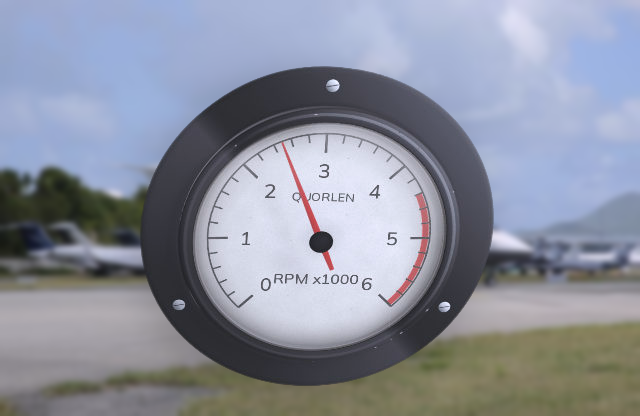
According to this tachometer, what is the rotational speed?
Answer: 2500 rpm
